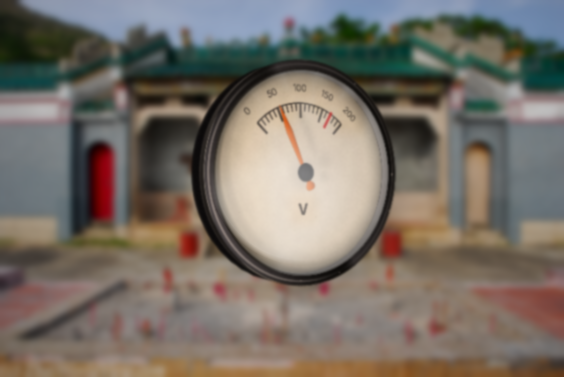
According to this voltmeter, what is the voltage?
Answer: 50 V
